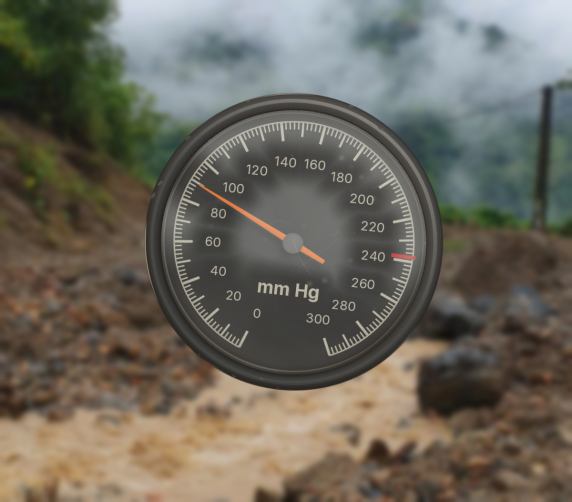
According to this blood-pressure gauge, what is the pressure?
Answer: 90 mmHg
